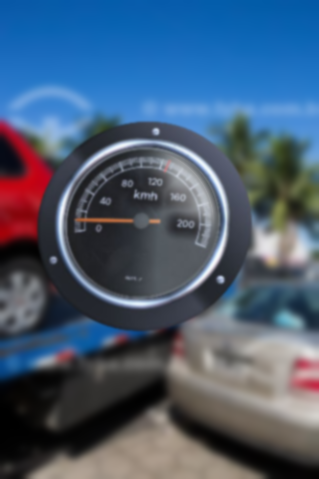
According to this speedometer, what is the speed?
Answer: 10 km/h
